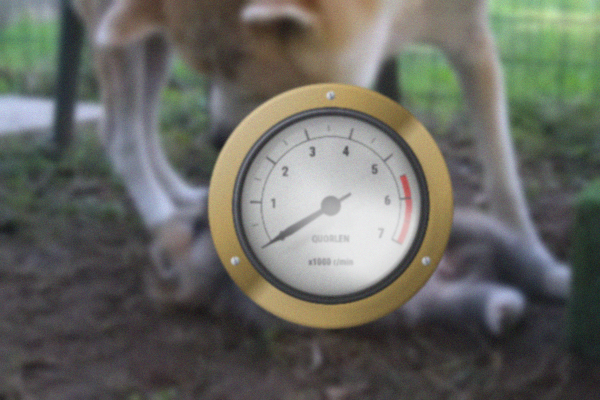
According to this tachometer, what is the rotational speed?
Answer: 0 rpm
